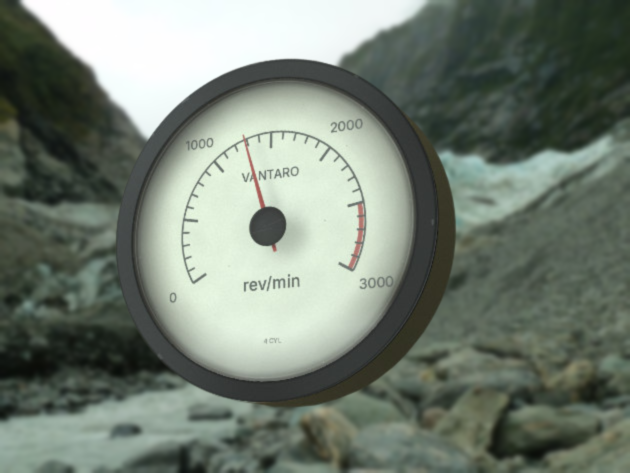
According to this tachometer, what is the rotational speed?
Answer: 1300 rpm
